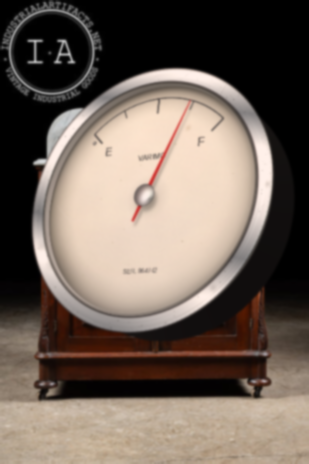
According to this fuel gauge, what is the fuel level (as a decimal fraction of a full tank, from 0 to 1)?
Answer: 0.75
